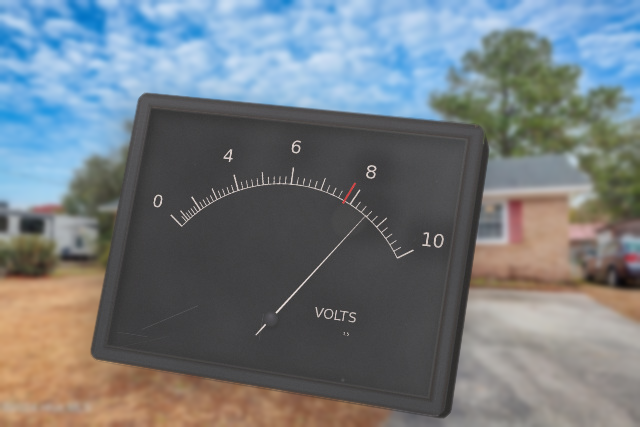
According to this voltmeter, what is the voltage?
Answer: 8.6 V
